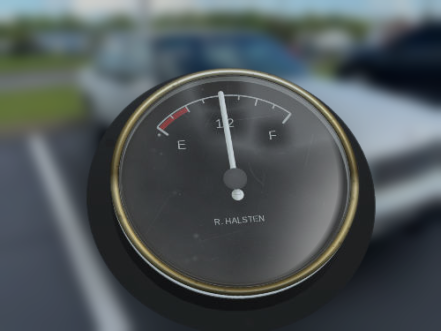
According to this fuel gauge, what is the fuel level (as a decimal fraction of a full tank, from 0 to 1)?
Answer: 0.5
